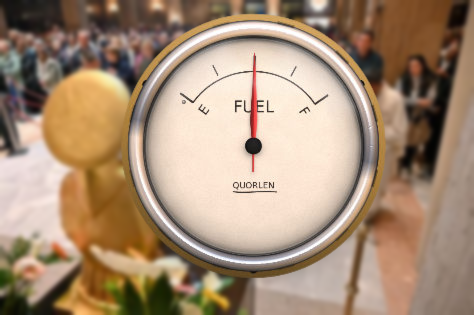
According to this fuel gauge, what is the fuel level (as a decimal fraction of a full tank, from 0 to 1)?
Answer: 0.5
